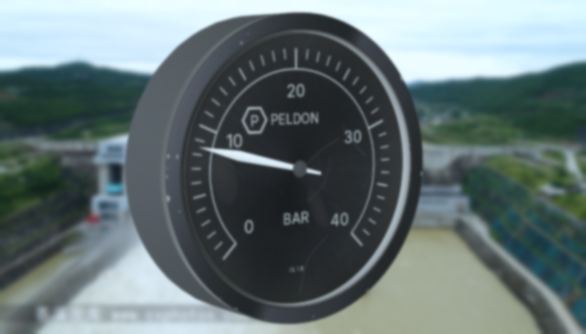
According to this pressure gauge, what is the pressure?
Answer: 8.5 bar
